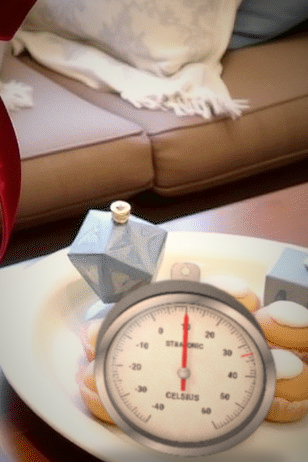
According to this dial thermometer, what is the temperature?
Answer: 10 °C
